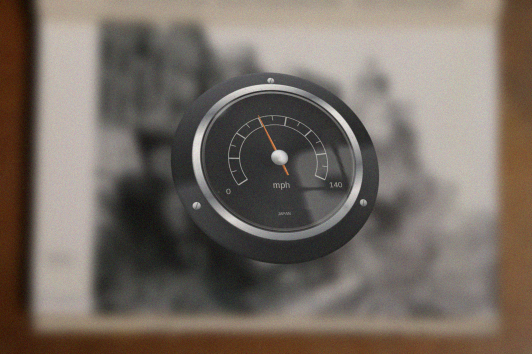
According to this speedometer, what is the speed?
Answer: 60 mph
